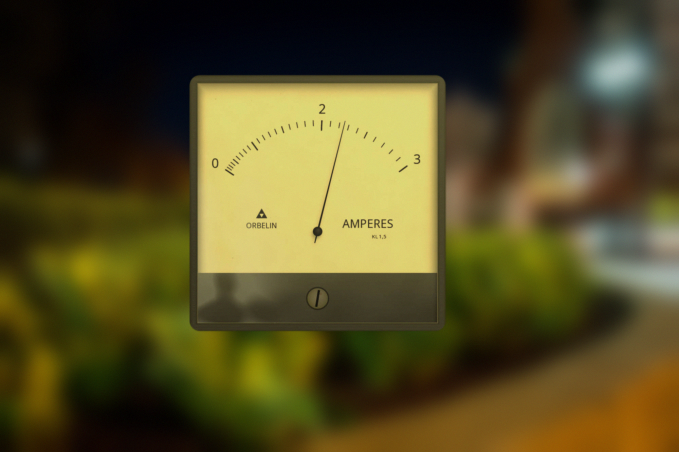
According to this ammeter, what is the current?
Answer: 2.25 A
